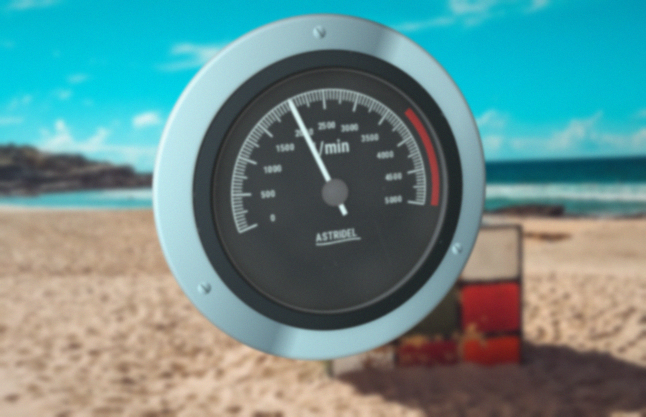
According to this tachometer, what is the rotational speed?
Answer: 2000 rpm
